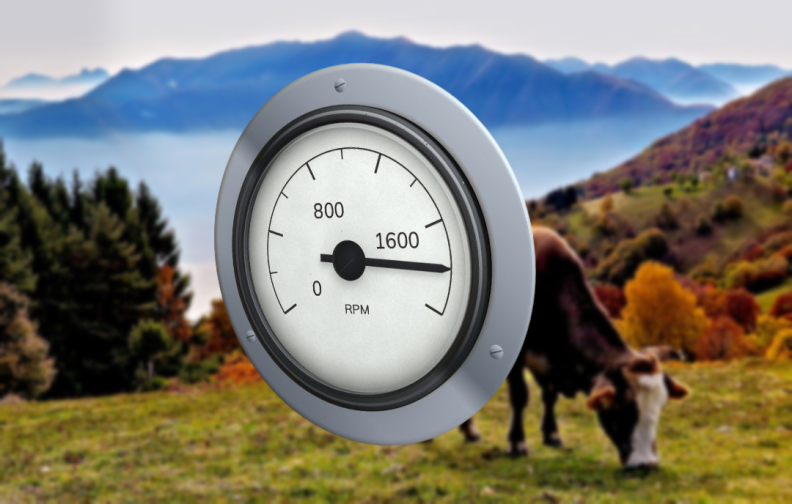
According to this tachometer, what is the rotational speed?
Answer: 1800 rpm
